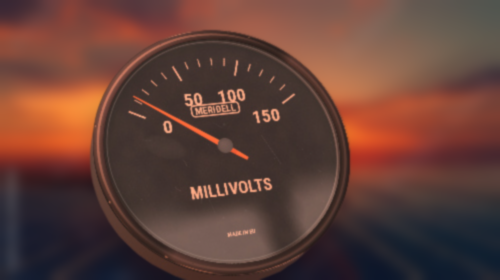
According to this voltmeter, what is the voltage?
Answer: 10 mV
